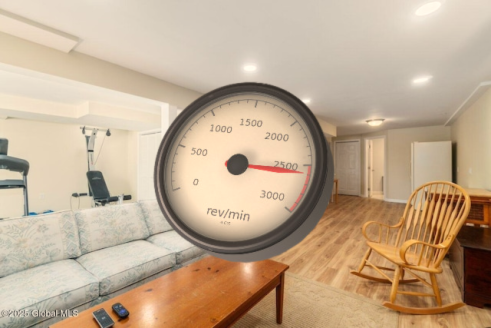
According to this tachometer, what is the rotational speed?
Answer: 2600 rpm
